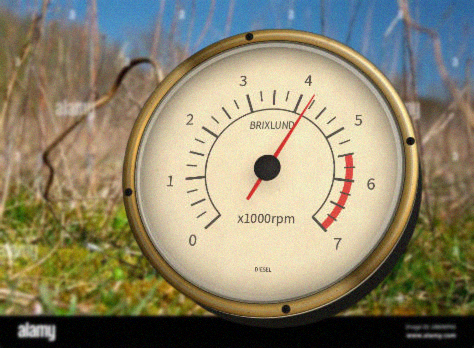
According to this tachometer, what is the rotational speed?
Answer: 4250 rpm
